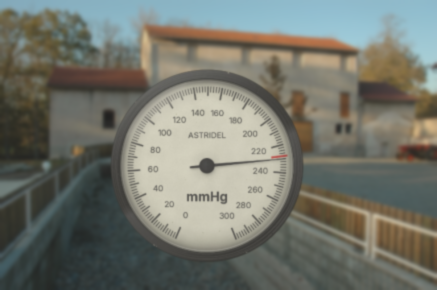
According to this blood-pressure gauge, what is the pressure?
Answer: 230 mmHg
